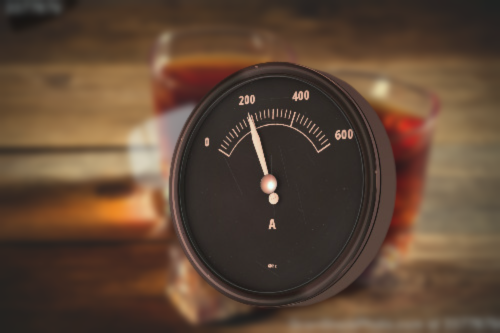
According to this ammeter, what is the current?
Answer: 200 A
